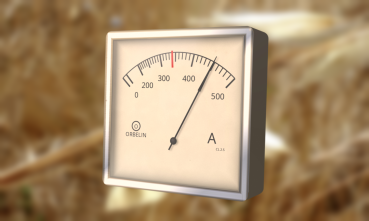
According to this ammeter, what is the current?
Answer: 450 A
